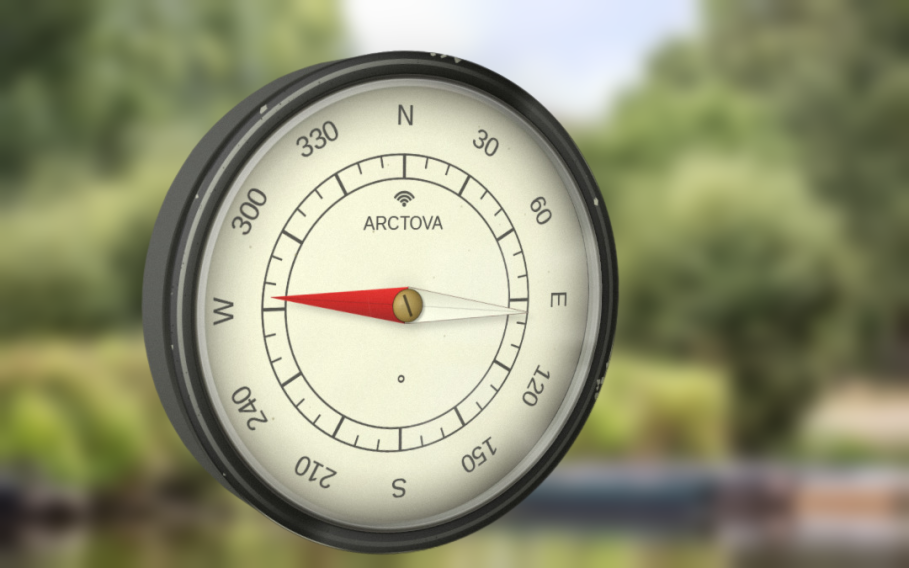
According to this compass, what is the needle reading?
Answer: 275 °
